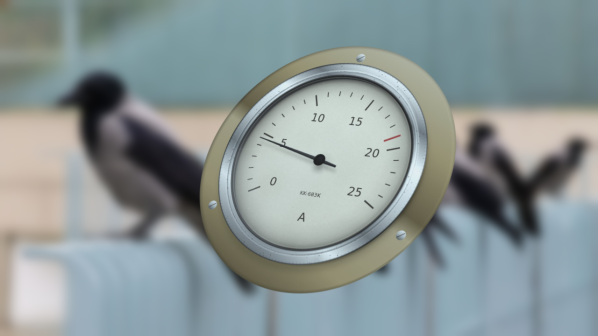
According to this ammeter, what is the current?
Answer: 4.5 A
